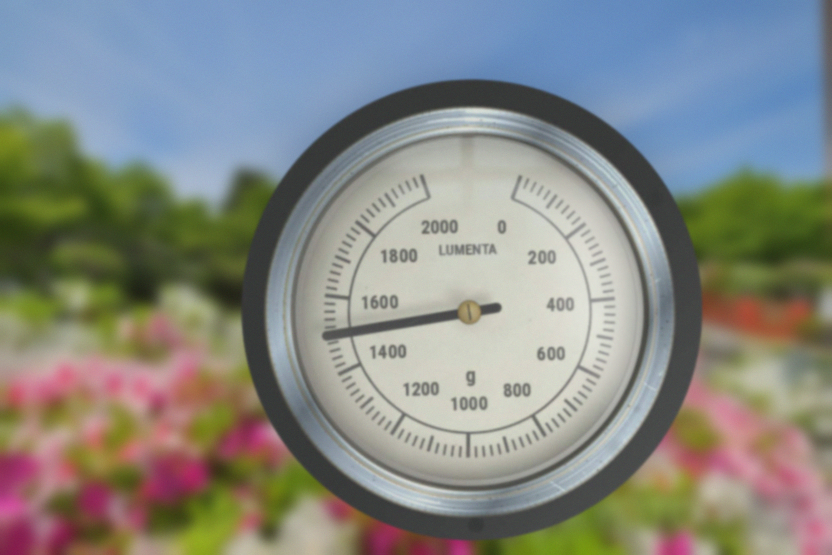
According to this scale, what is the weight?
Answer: 1500 g
